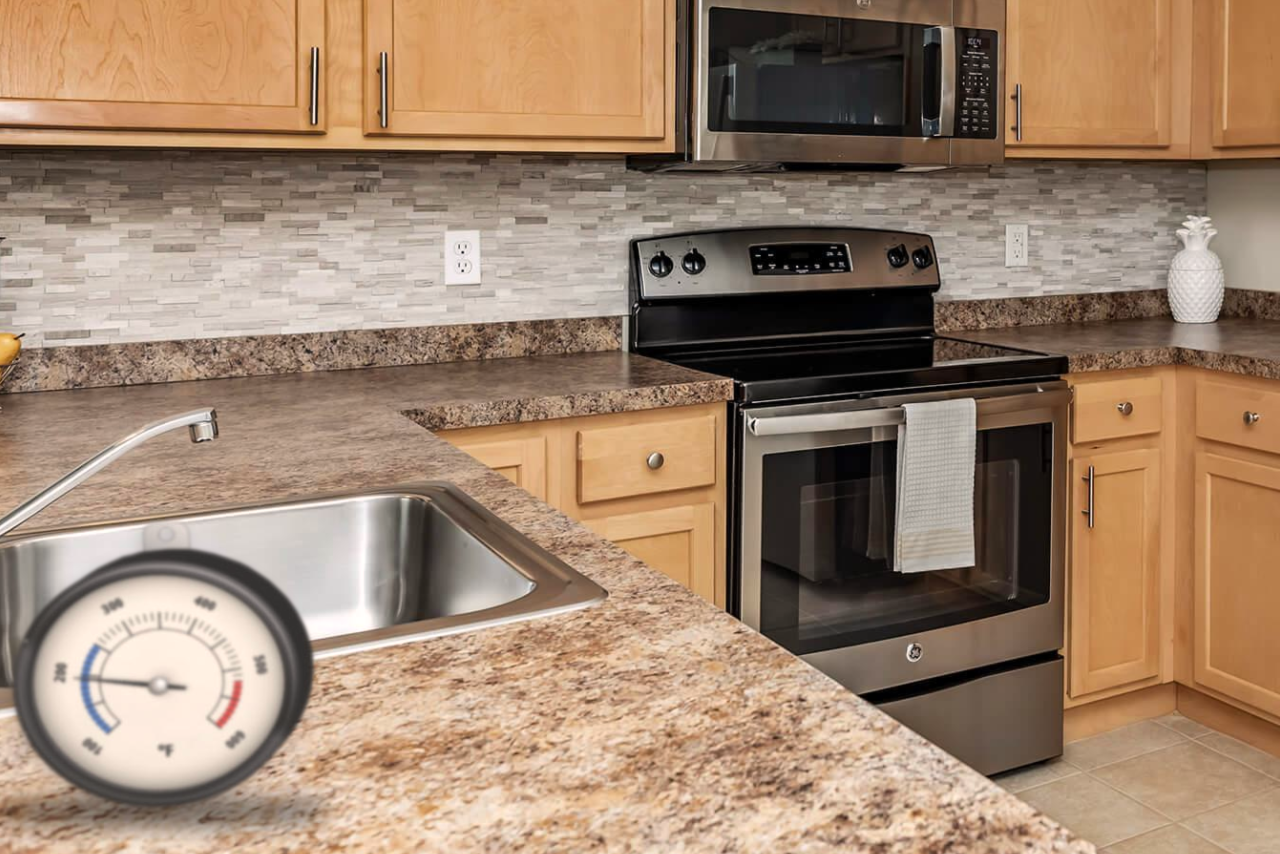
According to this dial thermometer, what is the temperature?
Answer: 200 °F
